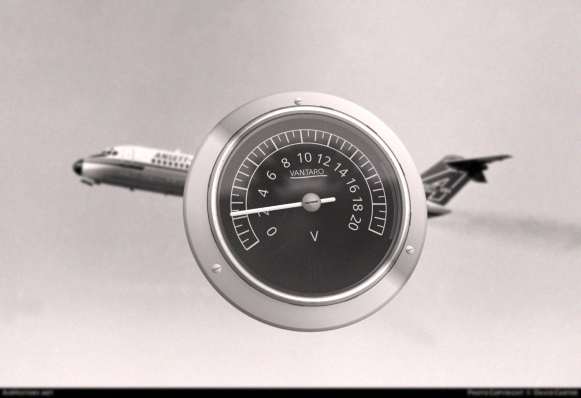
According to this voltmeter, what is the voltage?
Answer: 2.25 V
